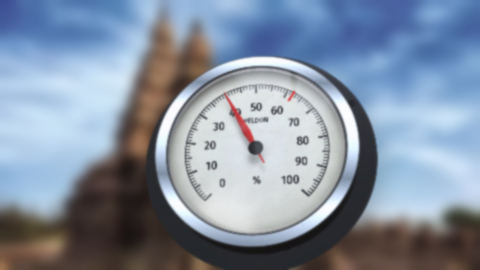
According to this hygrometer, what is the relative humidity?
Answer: 40 %
